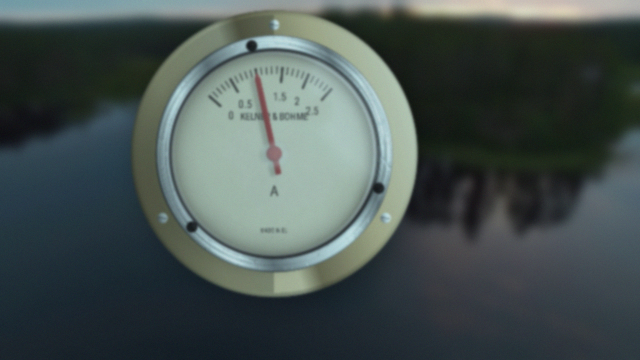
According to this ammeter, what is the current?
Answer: 1 A
